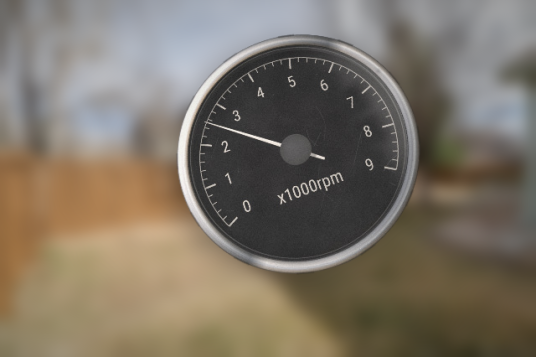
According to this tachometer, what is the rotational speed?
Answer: 2500 rpm
